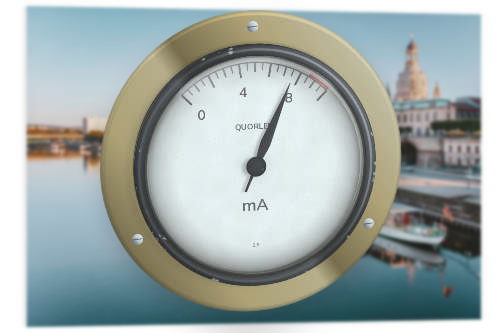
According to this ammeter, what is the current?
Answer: 7.5 mA
